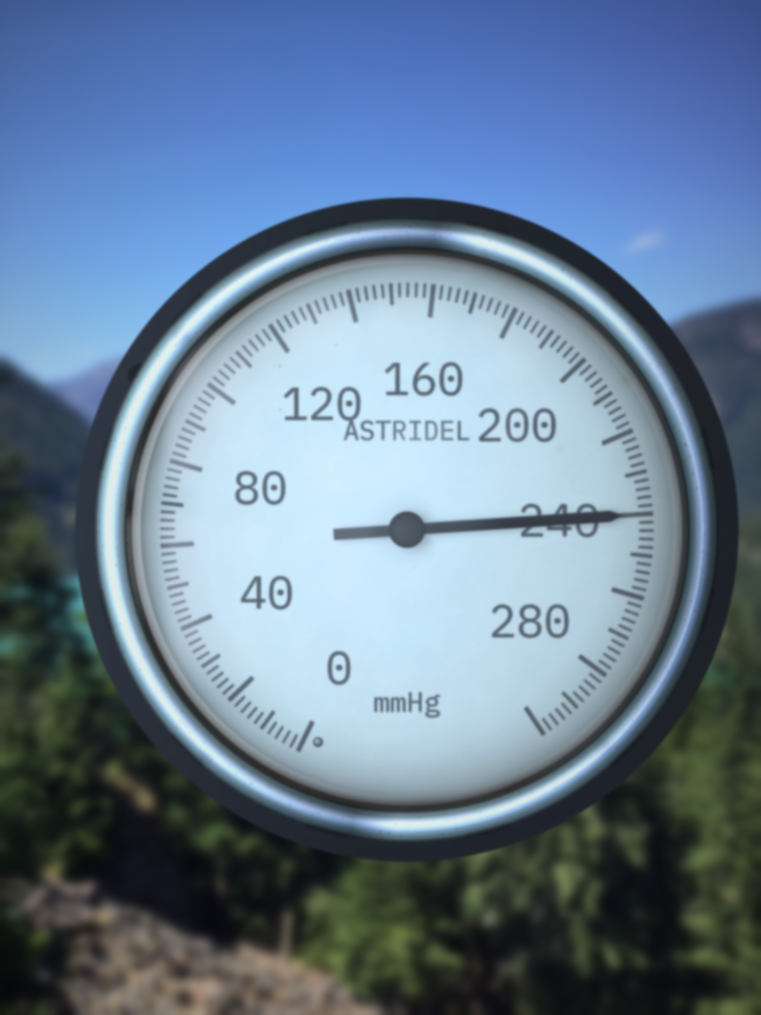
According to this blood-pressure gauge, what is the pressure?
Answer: 240 mmHg
